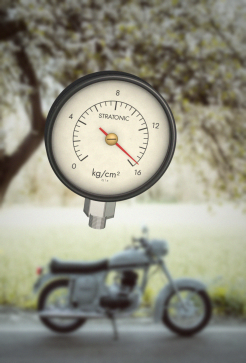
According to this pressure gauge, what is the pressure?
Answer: 15.5 kg/cm²
